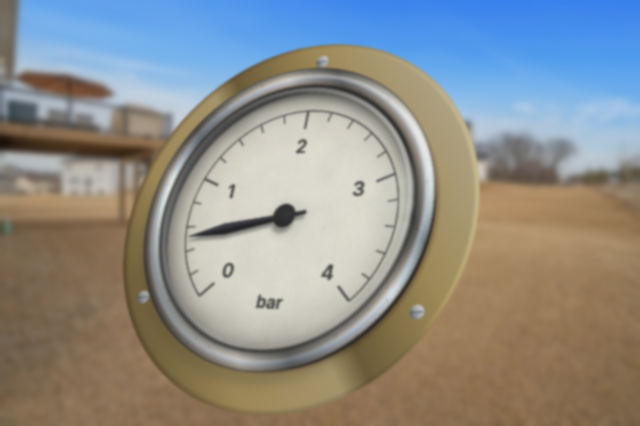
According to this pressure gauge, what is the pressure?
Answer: 0.5 bar
